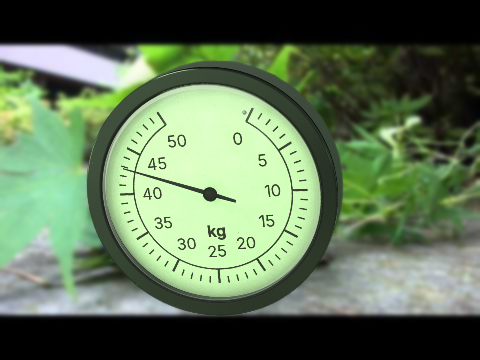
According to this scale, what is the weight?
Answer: 43 kg
